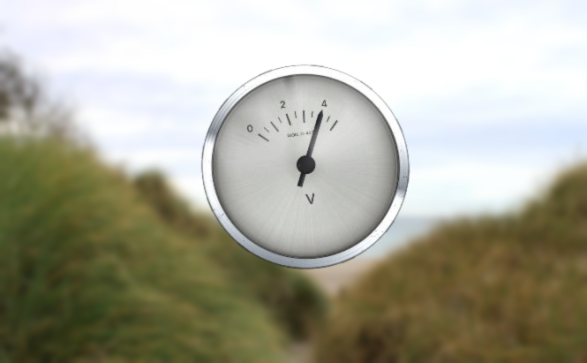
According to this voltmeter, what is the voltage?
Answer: 4 V
